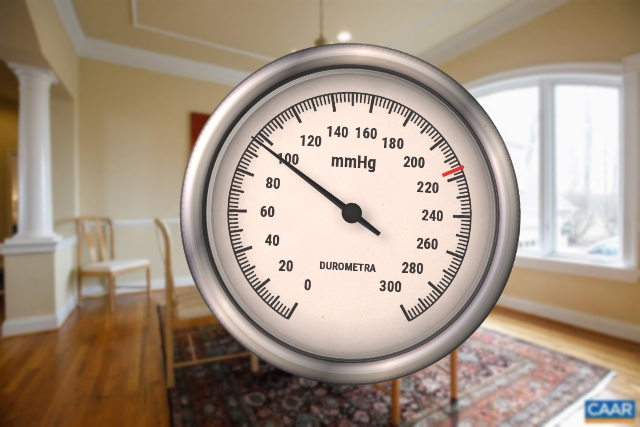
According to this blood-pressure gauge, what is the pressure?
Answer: 96 mmHg
